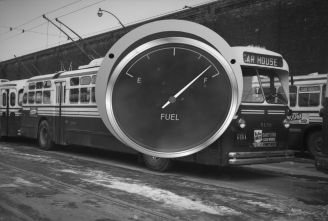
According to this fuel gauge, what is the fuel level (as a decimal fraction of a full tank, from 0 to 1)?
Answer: 0.875
